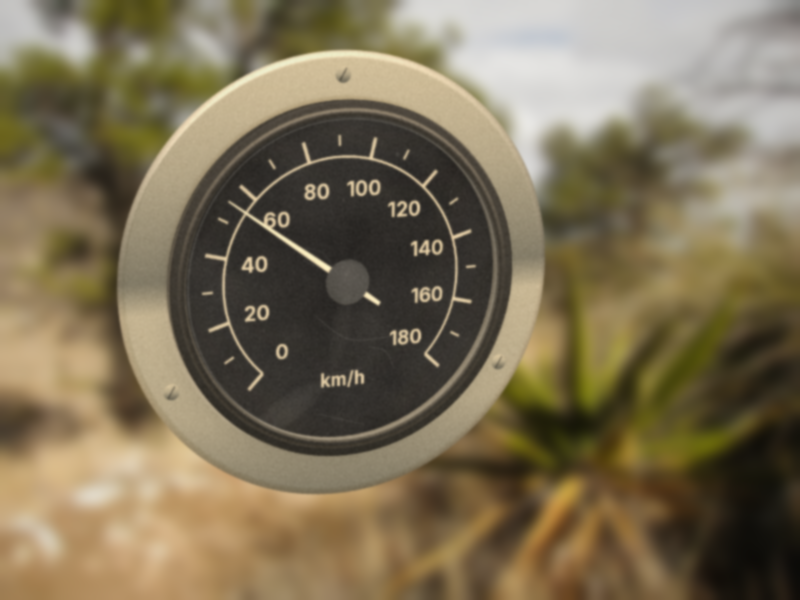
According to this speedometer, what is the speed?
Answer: 55 km/h
